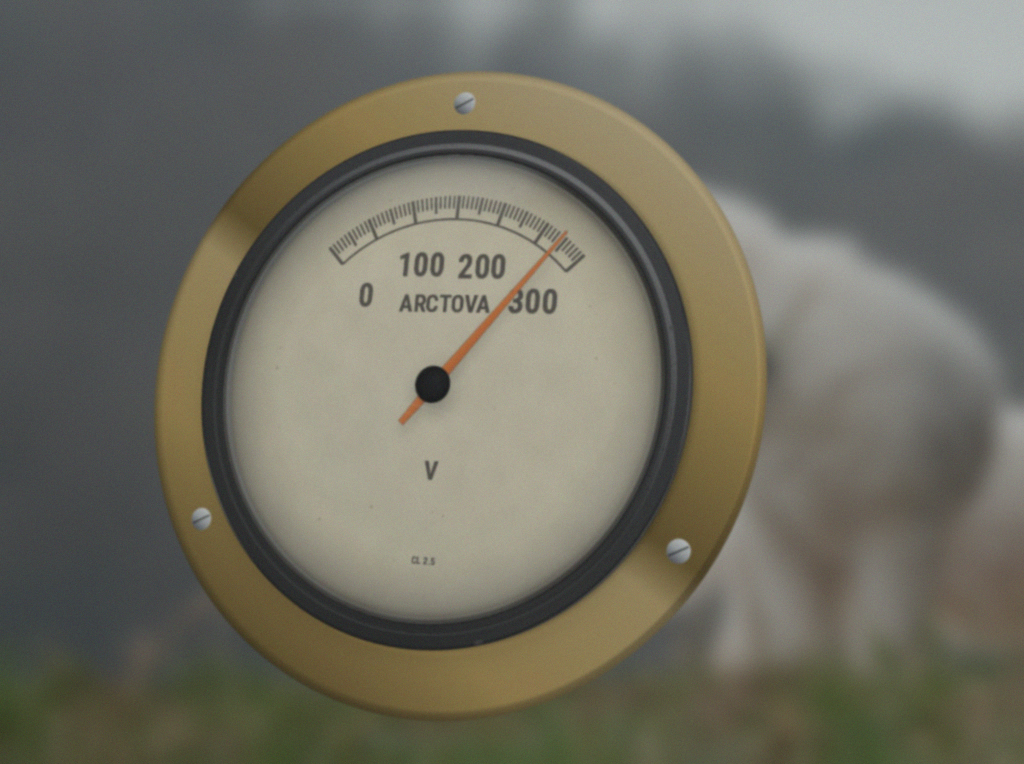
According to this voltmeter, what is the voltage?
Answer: 275 V
